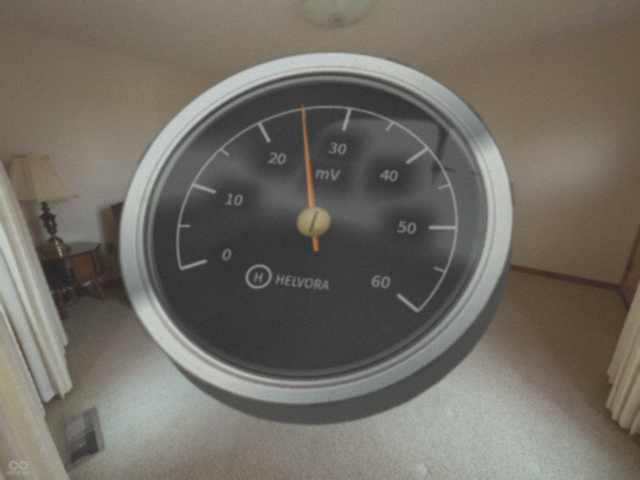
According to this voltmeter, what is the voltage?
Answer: 25 mV
